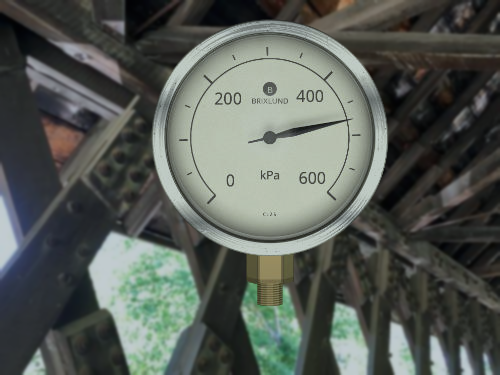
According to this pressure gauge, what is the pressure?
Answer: 475 kPa
